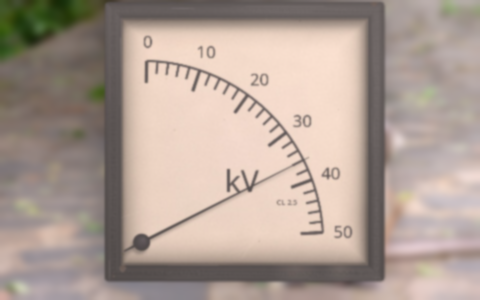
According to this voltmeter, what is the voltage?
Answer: 36 kV
